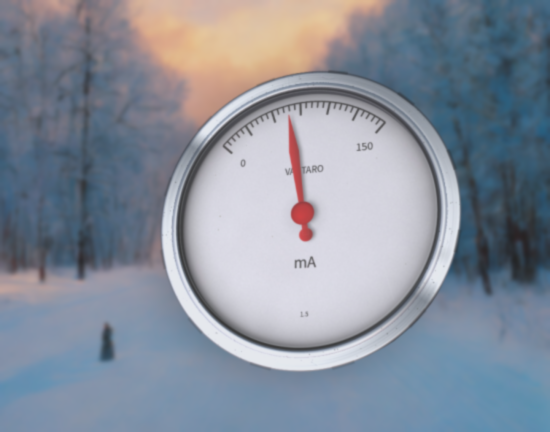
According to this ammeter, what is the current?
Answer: 65 mA
